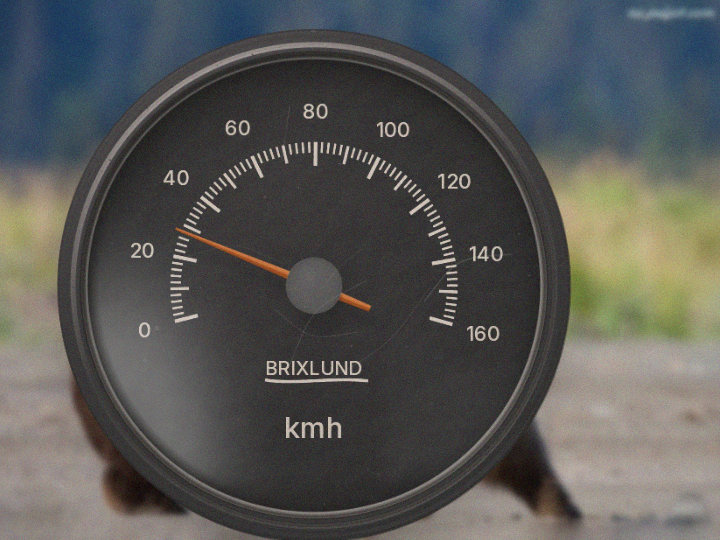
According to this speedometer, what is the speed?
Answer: 28 km/h
